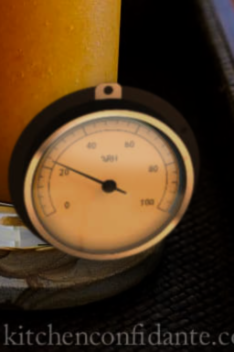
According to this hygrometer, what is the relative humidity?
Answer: 24 %
